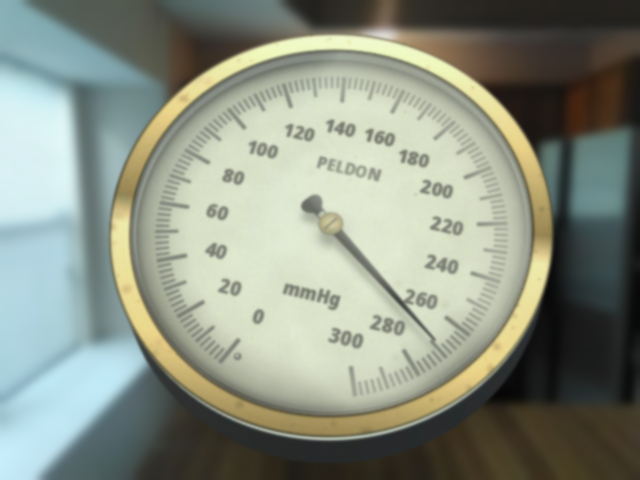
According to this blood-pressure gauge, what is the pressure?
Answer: 270 mmHg
